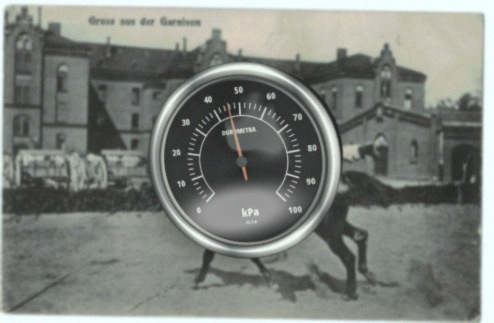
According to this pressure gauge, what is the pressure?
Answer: 46 kPa
